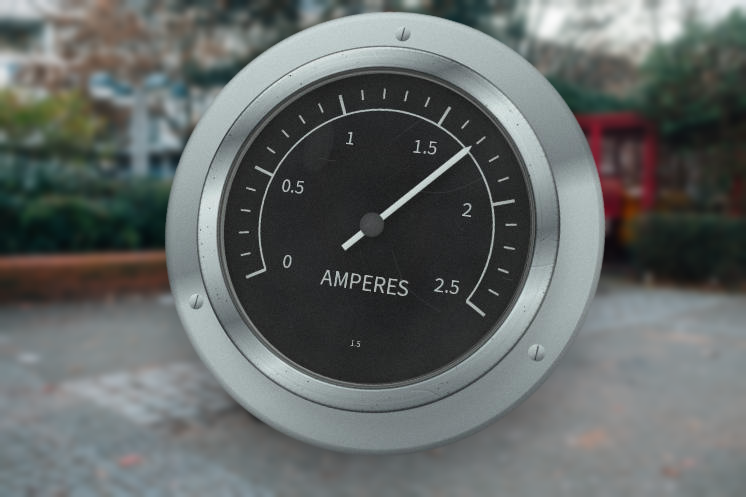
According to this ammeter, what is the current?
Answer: 1.7 A
